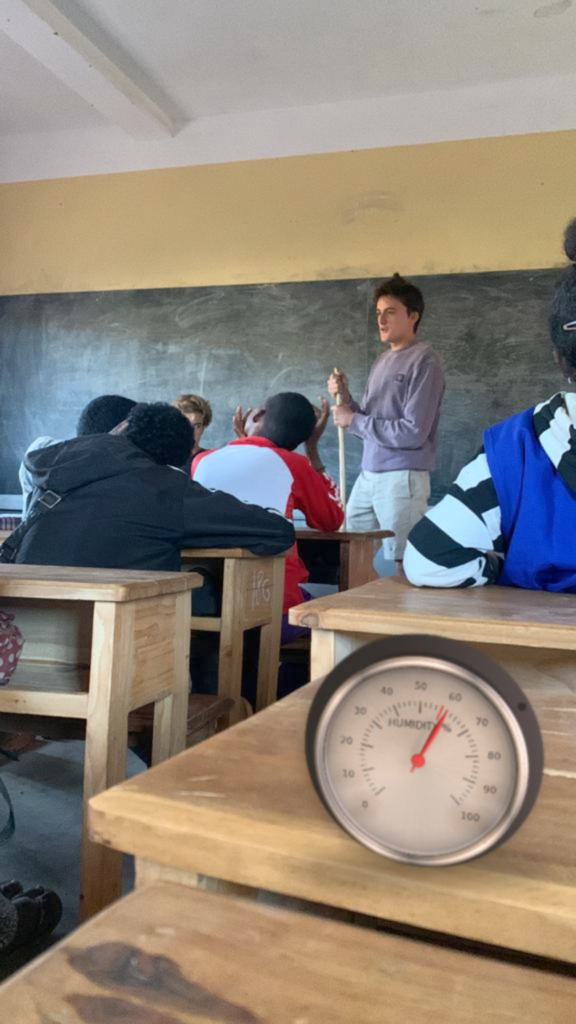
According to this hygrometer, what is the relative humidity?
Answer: 60 %
